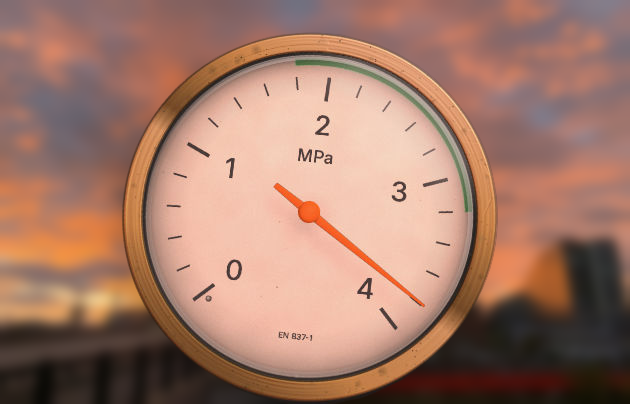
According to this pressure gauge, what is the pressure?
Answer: 3.8 MPa
